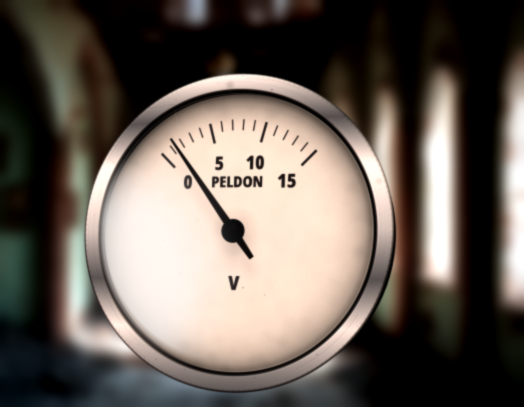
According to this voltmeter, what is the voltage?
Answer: 1.5 V
